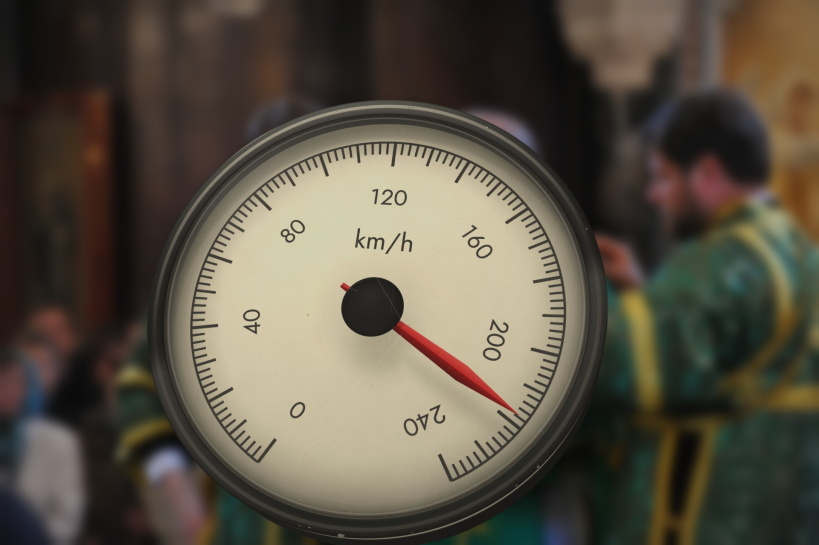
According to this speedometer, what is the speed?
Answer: 218 km/h
